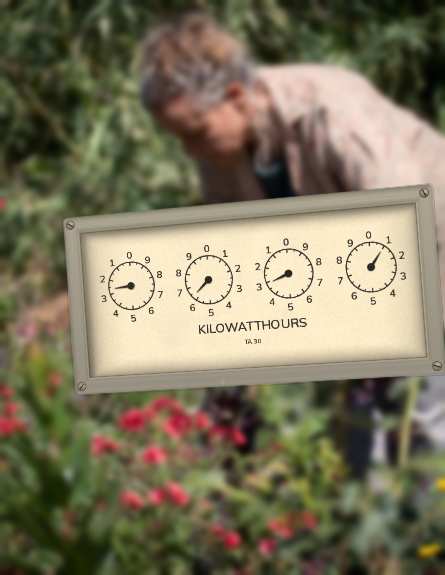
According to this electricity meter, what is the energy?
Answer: 2631 kWh
